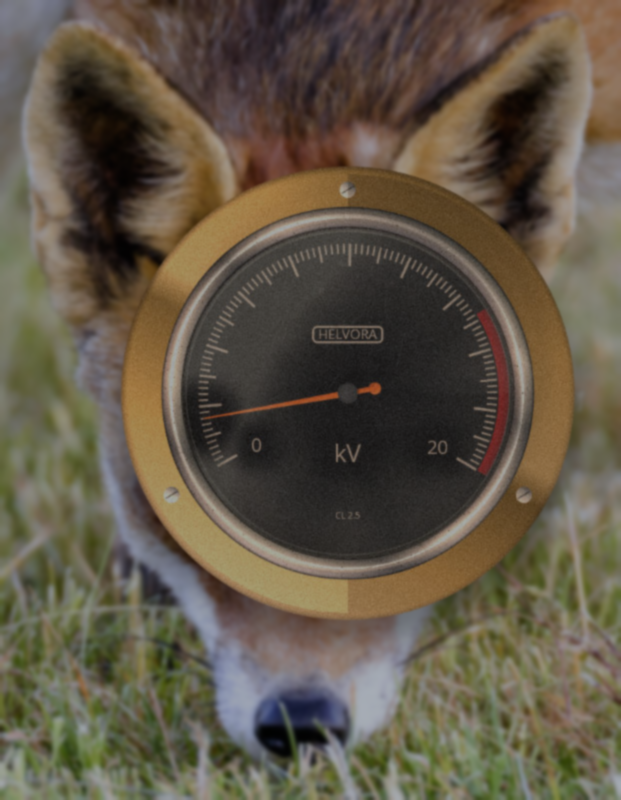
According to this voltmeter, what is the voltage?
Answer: 1.6 kV
